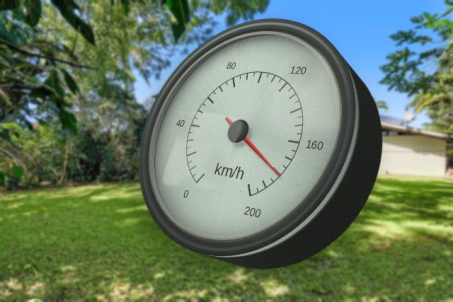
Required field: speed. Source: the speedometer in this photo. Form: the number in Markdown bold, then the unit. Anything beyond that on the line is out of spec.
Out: **180** km/h
